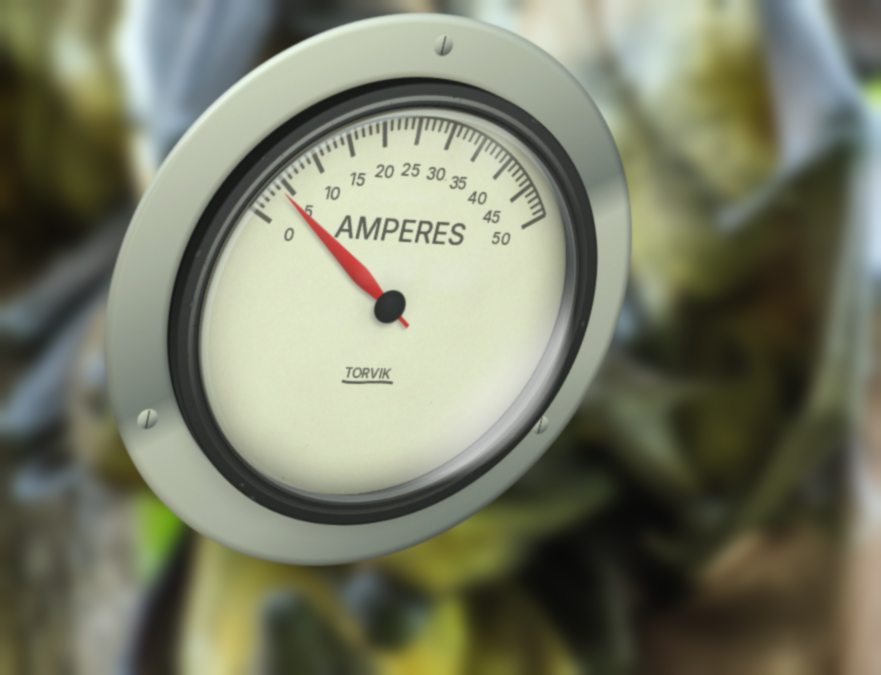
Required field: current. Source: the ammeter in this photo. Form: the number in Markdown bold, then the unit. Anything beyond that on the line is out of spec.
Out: **4** A
